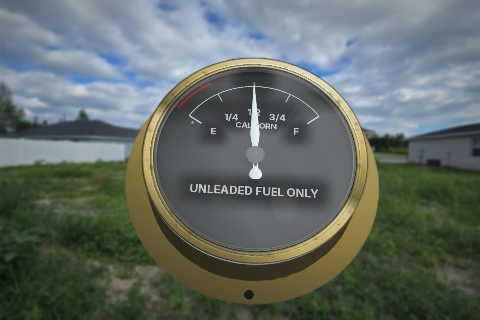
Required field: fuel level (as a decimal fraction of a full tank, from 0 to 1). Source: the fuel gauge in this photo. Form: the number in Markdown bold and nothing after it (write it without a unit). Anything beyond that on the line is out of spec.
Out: **0.5**
